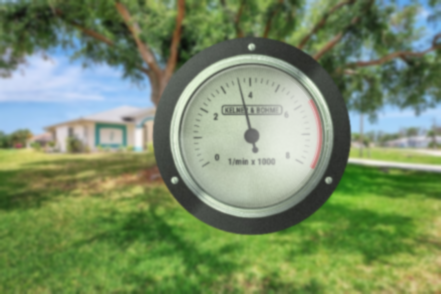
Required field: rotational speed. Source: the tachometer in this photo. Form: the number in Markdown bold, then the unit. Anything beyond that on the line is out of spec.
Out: **3600** rpm
